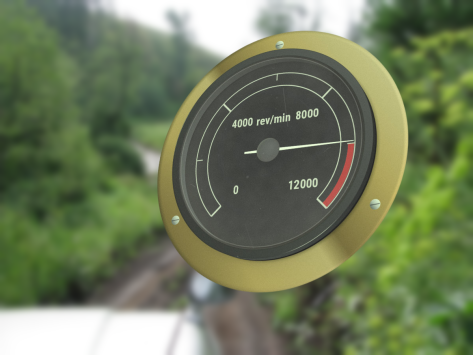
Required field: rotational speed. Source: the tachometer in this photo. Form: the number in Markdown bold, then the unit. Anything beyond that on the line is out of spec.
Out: **10000** rpm
